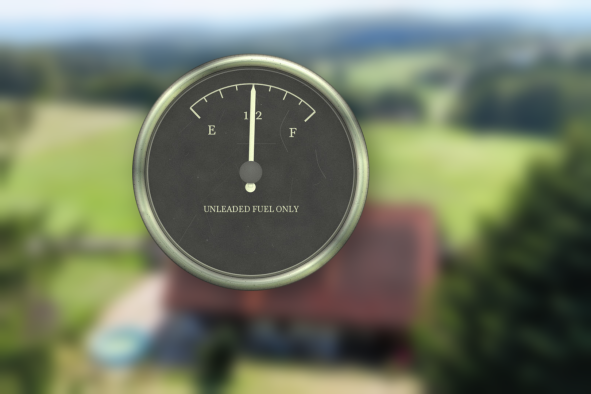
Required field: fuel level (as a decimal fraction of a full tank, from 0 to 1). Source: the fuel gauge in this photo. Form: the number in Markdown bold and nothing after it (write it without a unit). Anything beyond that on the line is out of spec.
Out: **0.5**
